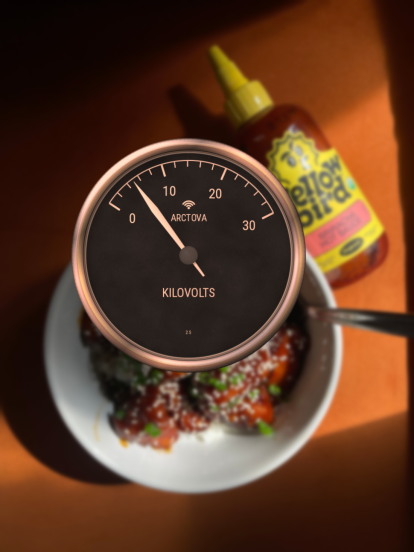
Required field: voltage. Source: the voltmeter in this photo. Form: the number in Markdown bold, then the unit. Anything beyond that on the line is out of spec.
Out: **5** kV
